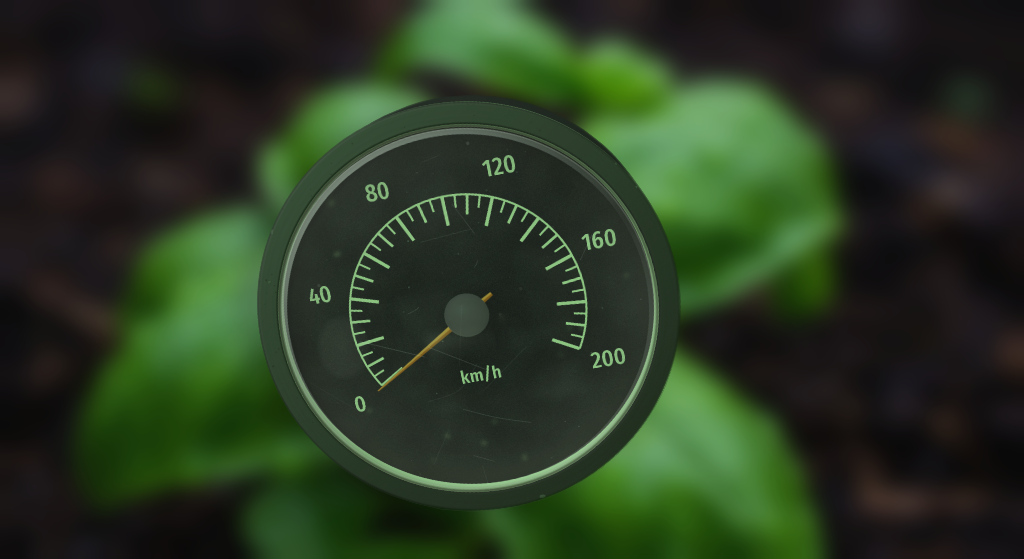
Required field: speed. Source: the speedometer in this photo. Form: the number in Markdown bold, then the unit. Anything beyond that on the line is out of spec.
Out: **0** km/h
